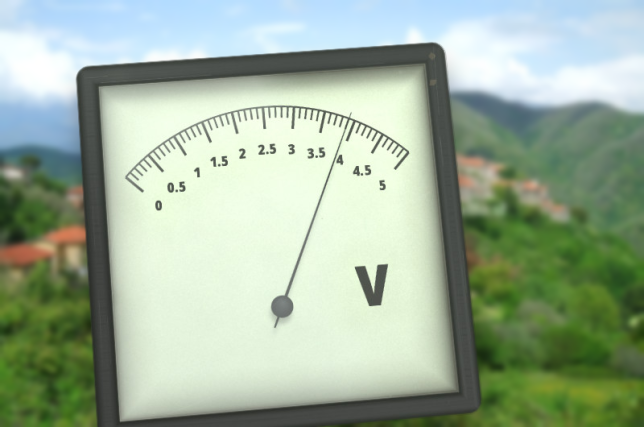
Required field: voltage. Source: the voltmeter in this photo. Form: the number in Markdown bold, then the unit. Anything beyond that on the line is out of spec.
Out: **3.9** V
